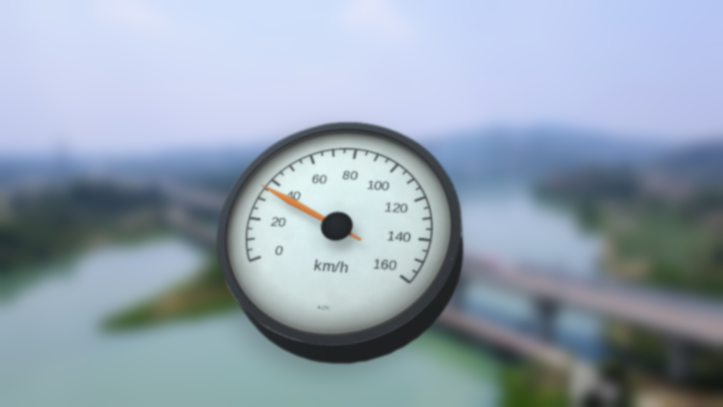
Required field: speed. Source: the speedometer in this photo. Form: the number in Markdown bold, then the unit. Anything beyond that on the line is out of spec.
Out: **35** km/h
